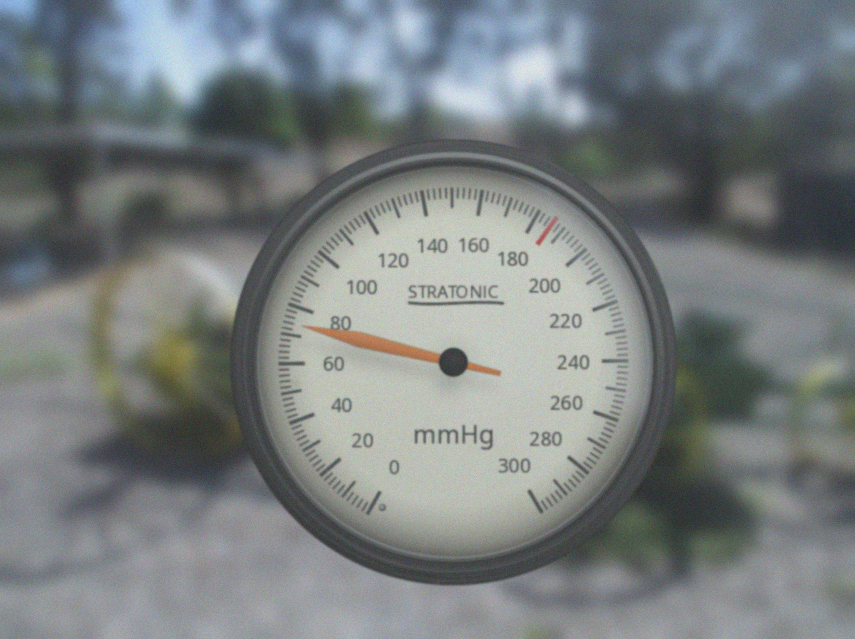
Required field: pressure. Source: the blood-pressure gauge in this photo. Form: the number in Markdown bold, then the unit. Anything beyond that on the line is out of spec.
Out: **74** mmHg
